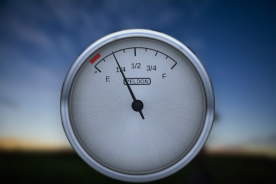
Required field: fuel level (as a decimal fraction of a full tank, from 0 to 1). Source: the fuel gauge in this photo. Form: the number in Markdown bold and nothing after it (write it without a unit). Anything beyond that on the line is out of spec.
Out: **0.25**
